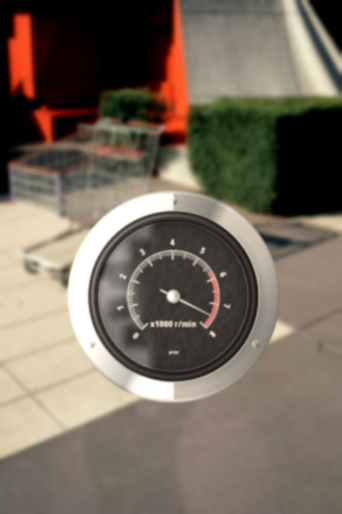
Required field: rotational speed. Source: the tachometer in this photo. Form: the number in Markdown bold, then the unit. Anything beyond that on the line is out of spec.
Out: **7500** rpm
